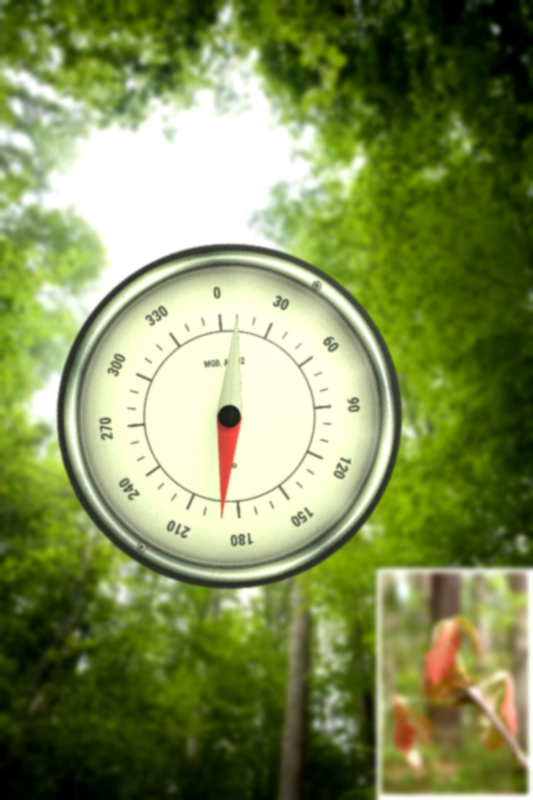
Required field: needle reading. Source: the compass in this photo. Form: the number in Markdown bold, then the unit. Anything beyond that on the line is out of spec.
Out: **190** °
